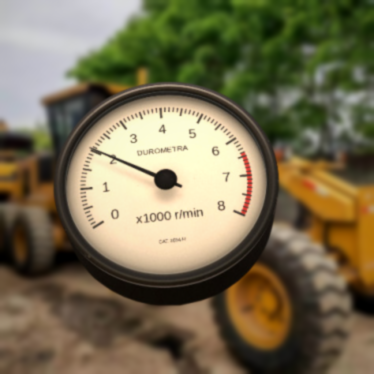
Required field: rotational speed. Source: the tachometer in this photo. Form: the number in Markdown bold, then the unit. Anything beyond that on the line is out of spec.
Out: **2000** rpm
